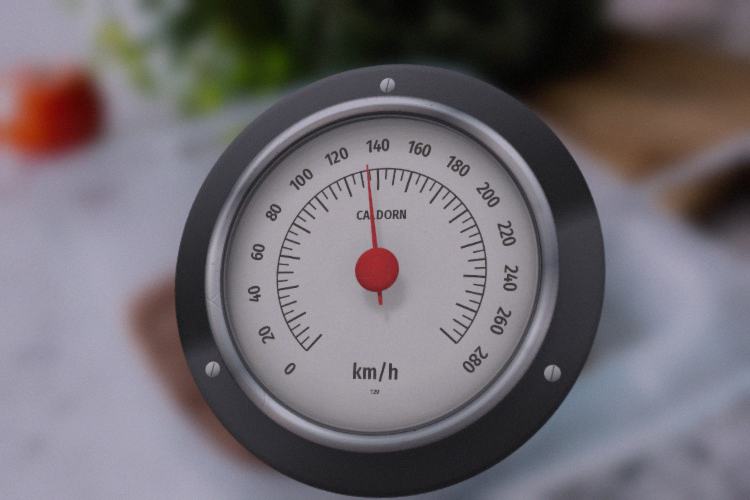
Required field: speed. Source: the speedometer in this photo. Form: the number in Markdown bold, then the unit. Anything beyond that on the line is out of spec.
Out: **135** km/h
